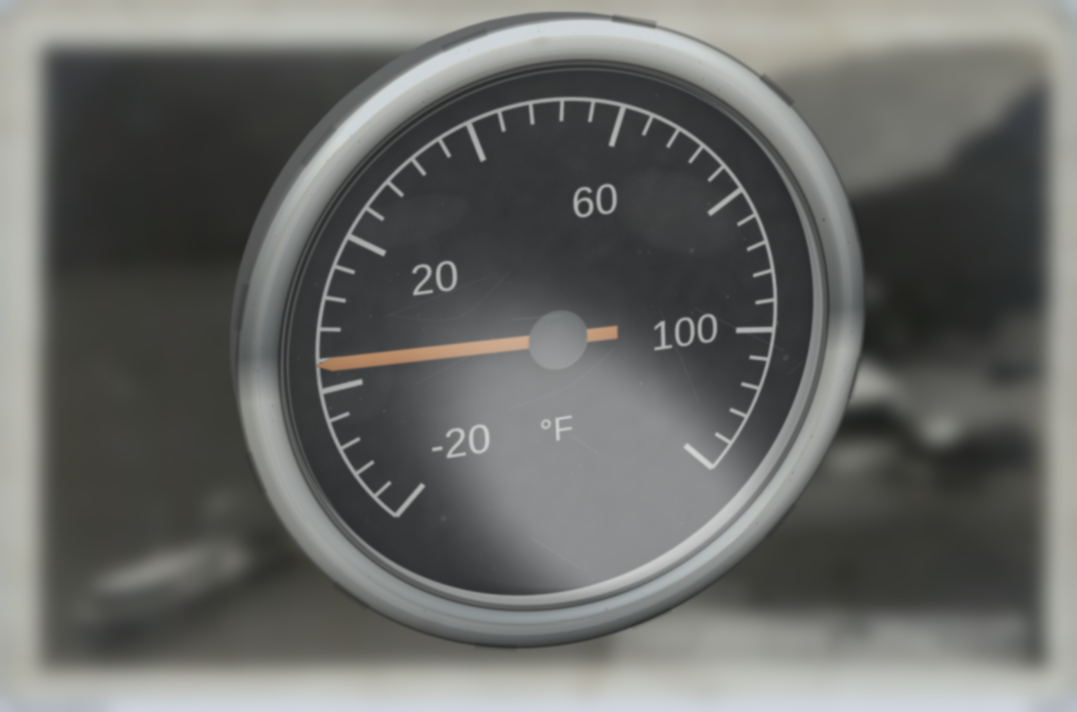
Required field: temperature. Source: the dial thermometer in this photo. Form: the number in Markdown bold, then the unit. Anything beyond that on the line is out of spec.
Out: **4** °F
